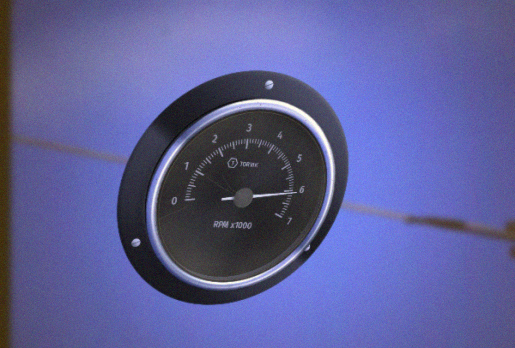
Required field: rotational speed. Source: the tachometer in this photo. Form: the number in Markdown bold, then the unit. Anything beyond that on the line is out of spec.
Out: **6000** rpm
